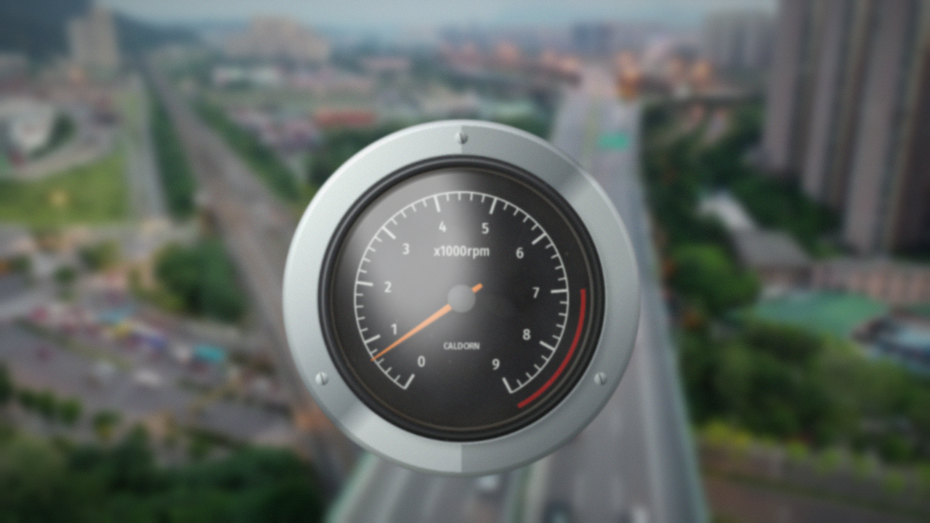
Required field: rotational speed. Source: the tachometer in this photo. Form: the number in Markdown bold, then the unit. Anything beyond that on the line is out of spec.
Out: **700** rpm
